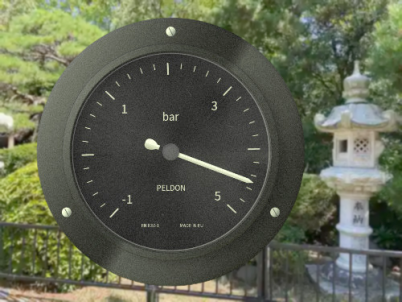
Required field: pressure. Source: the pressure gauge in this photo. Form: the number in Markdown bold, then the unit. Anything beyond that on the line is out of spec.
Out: **4.5** bar
